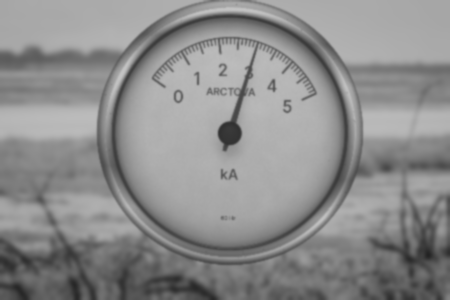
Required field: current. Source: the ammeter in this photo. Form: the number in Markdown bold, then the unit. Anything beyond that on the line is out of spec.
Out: **3** kA
